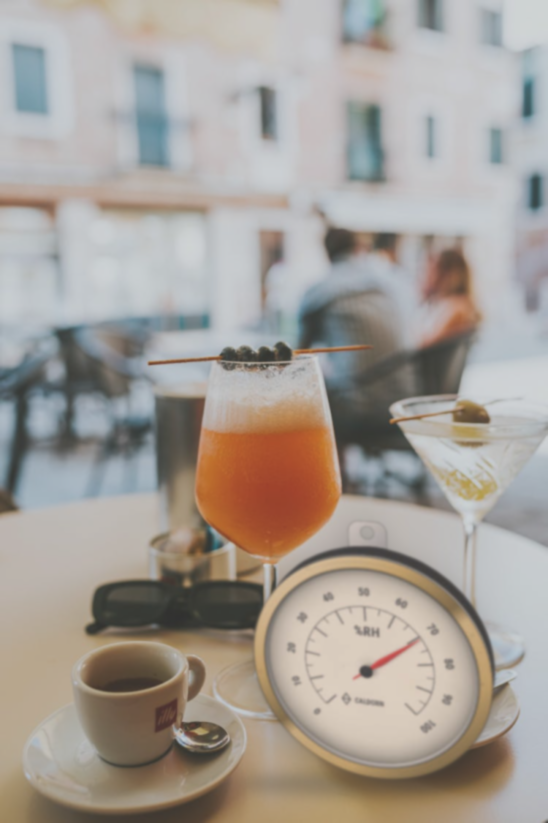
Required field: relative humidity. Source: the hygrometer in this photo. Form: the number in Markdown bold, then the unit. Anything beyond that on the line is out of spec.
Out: **70** %
